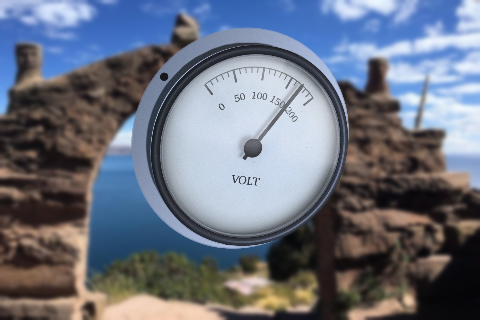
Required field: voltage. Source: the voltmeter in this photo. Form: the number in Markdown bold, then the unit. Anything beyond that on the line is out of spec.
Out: **170** V
